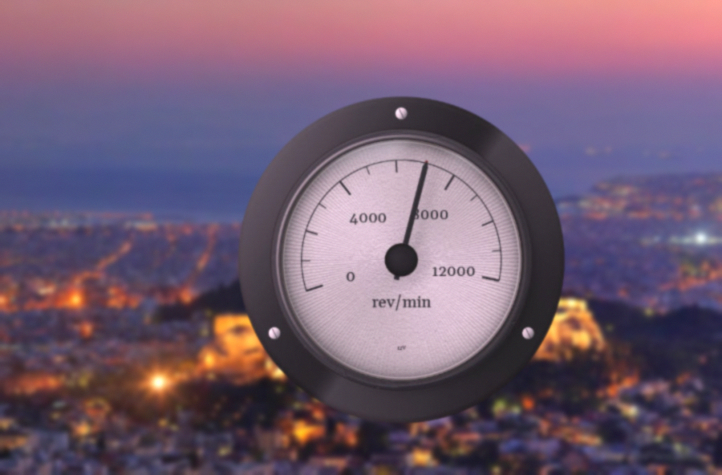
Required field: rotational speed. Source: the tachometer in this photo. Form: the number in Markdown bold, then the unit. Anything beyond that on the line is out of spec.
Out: **7000** rpm
